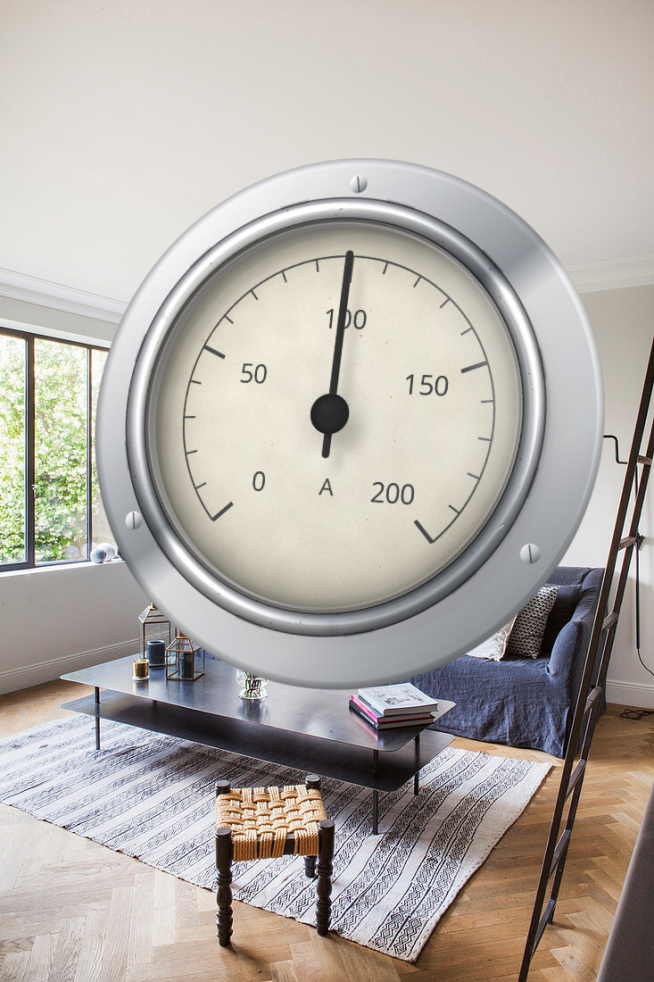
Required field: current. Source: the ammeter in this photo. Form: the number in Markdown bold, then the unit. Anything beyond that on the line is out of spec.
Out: **100** A
